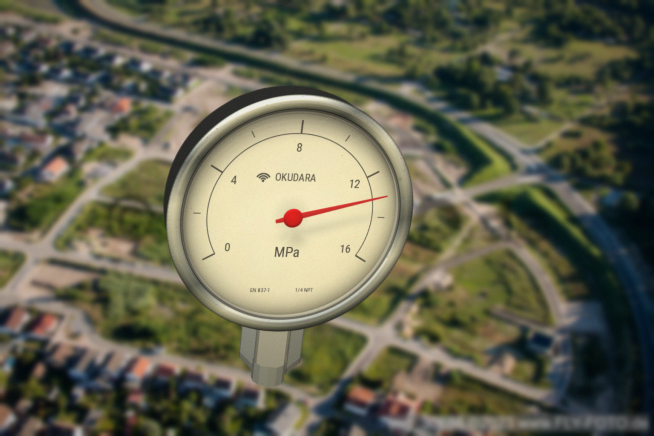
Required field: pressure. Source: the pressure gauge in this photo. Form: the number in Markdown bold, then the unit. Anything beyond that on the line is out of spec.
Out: **13** MPa
